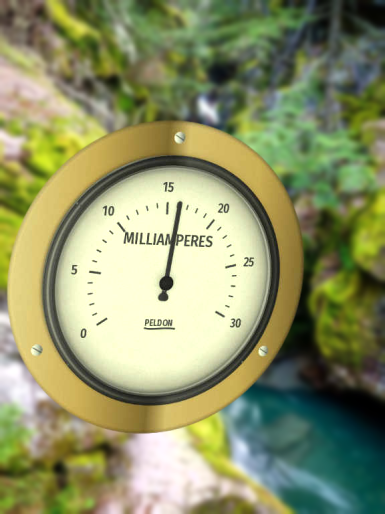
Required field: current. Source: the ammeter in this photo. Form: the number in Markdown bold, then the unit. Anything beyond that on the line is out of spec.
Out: **16** mA
